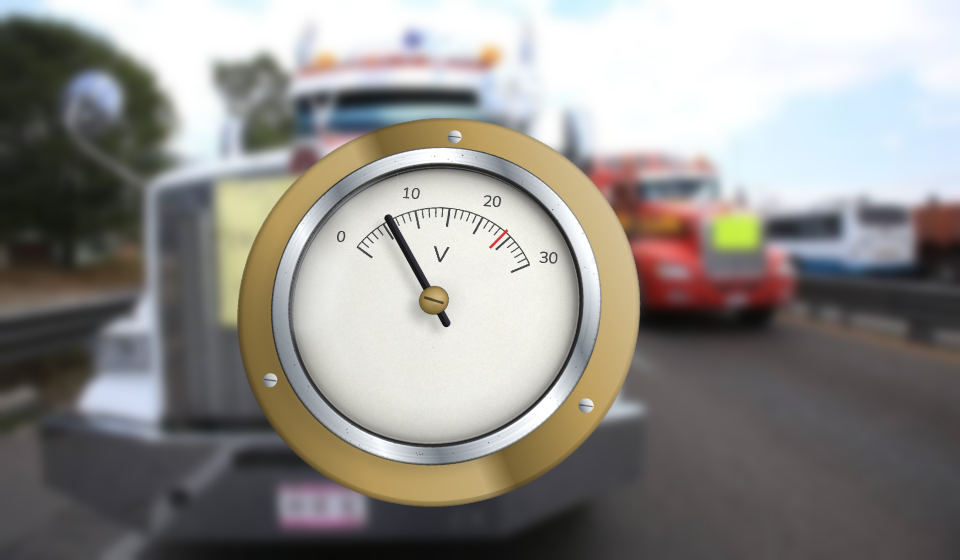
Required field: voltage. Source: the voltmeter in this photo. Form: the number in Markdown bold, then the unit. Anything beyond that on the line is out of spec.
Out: **6** V
